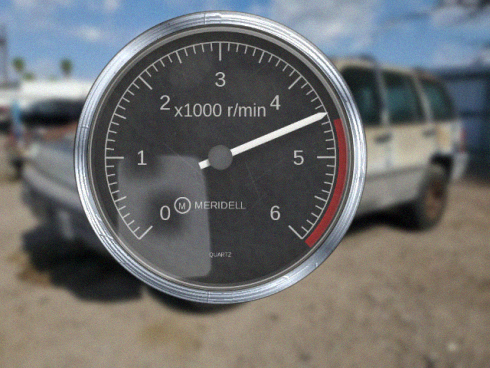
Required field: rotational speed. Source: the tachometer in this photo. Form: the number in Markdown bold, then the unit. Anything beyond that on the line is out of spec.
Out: **4500** rpm
